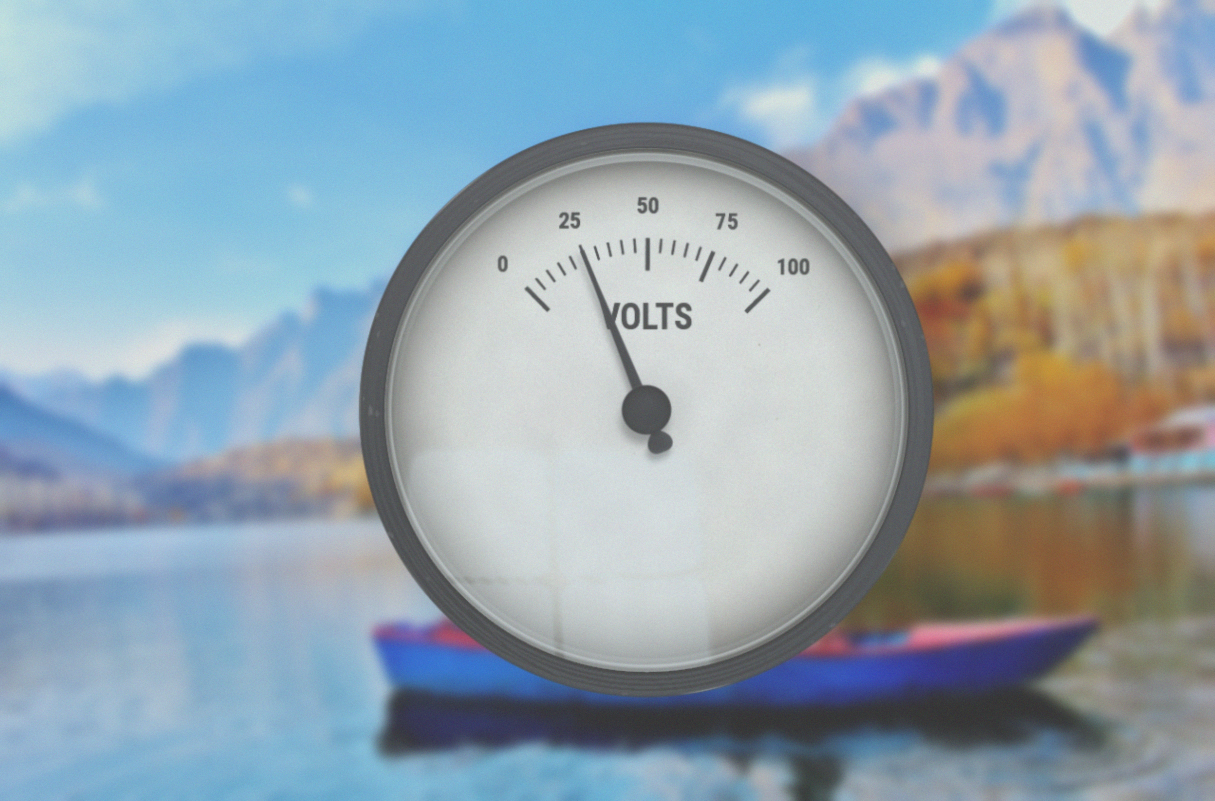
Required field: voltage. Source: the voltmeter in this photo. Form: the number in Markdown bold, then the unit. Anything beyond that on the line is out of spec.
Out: **25** V
